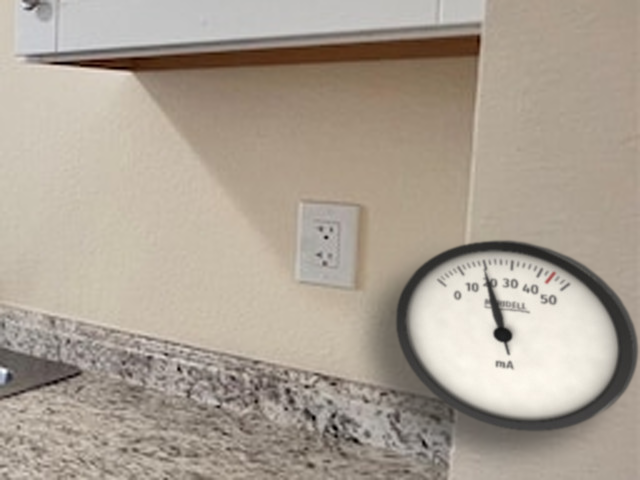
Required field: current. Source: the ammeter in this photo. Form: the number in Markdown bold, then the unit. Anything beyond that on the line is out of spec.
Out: **20** mA
